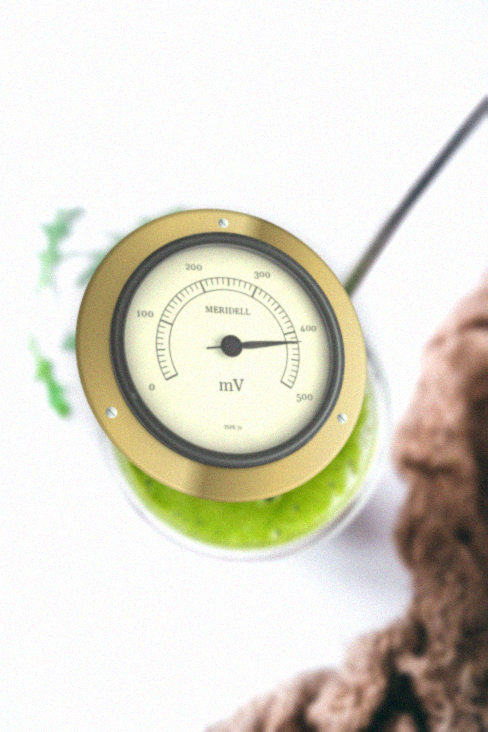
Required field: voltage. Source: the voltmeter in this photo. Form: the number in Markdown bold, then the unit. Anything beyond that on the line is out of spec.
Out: **420** mV
